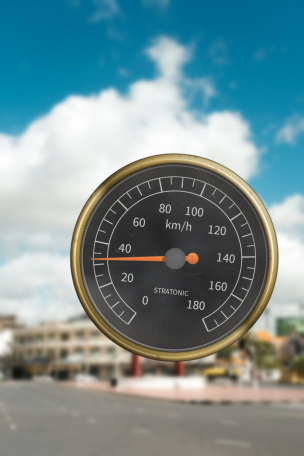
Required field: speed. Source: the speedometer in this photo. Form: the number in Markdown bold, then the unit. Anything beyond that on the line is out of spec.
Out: **32.5** km/h
